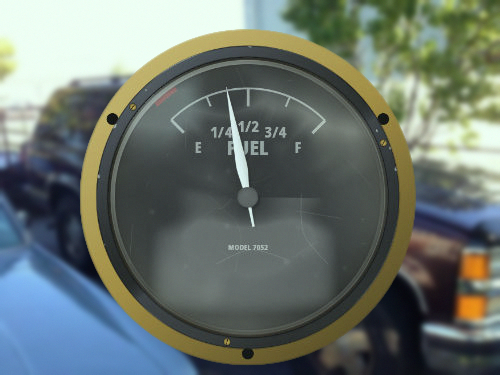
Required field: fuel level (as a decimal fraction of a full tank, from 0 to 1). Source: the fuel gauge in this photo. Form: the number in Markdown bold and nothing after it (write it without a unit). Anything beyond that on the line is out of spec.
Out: **0.375**
